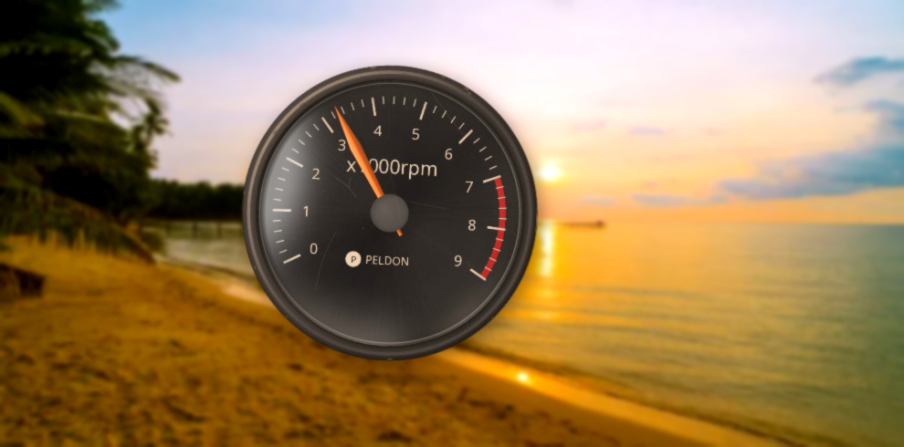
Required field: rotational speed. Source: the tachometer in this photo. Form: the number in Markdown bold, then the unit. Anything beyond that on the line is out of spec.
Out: **3300** rpm
